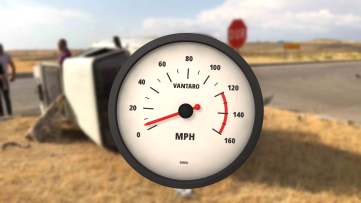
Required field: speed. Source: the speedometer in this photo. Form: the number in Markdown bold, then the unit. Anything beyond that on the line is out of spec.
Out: **5** mph
